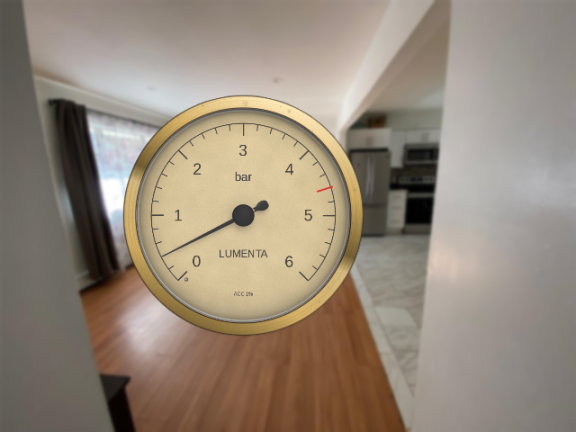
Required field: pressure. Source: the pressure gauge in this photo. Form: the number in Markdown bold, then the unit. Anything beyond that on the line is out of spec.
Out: **0.4** bar
